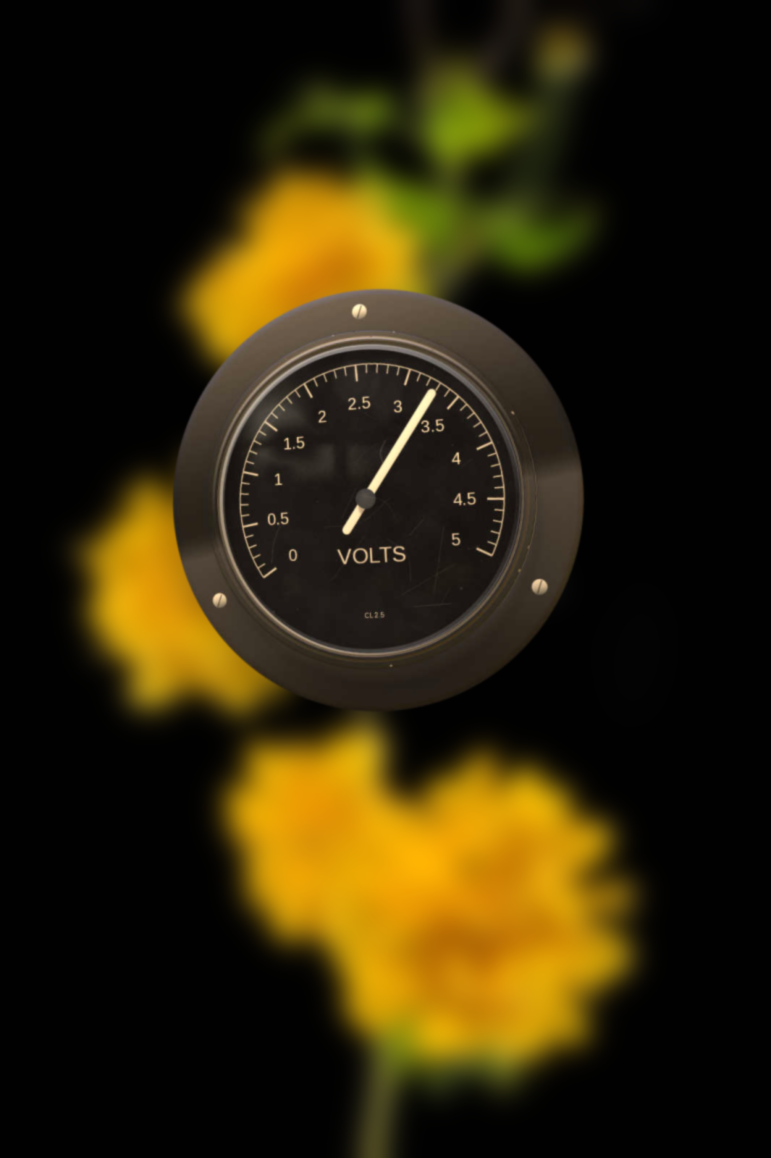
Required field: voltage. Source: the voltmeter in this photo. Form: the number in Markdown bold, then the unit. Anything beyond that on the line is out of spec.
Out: **3.3** V
